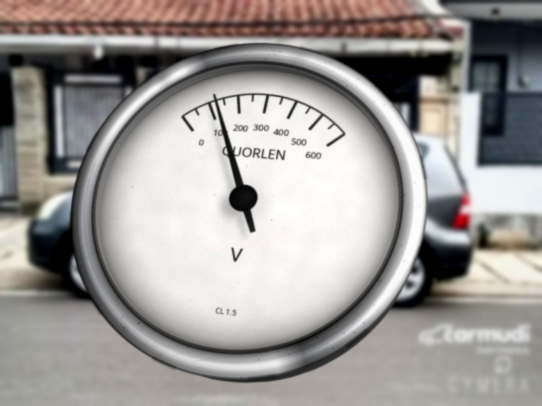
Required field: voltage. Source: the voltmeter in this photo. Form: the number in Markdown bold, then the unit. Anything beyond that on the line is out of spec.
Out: **125** V
